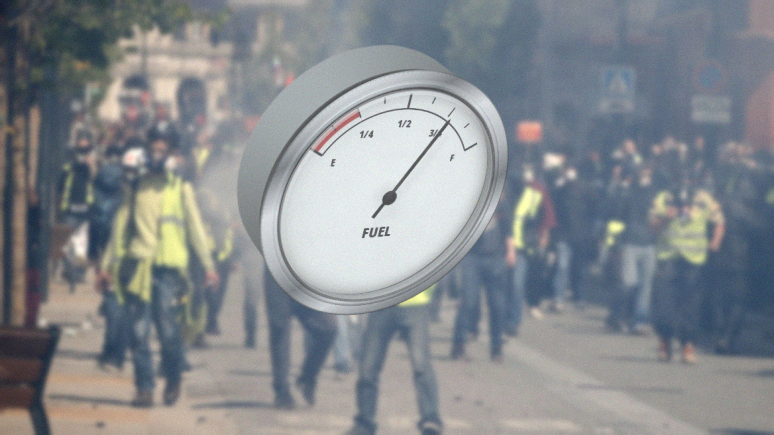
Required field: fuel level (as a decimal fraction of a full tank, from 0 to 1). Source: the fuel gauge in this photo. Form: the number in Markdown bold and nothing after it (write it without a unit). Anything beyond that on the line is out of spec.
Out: **0.75**
